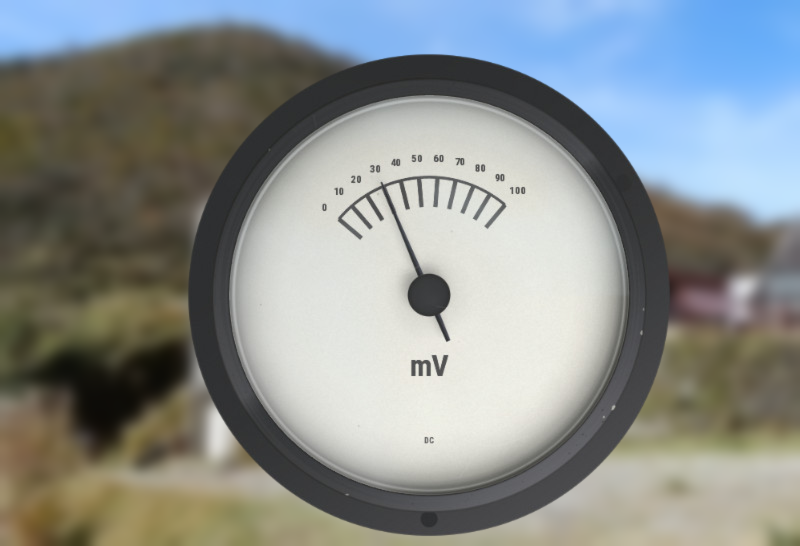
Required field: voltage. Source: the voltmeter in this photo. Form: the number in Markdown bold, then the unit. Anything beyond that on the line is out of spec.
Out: **30** mV
